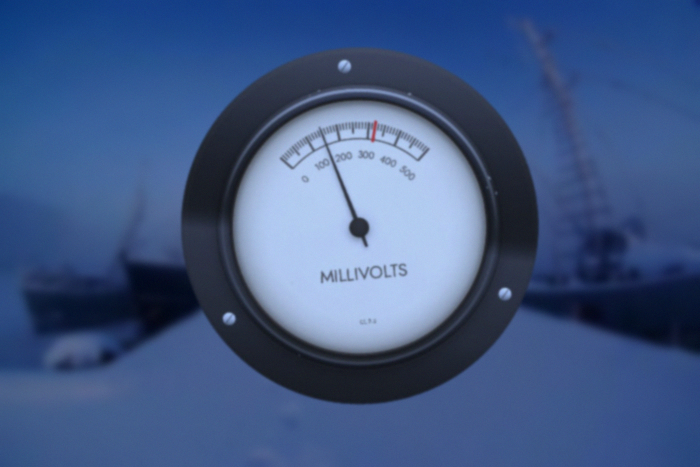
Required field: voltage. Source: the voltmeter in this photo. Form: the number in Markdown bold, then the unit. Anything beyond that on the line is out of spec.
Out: **150** mV
